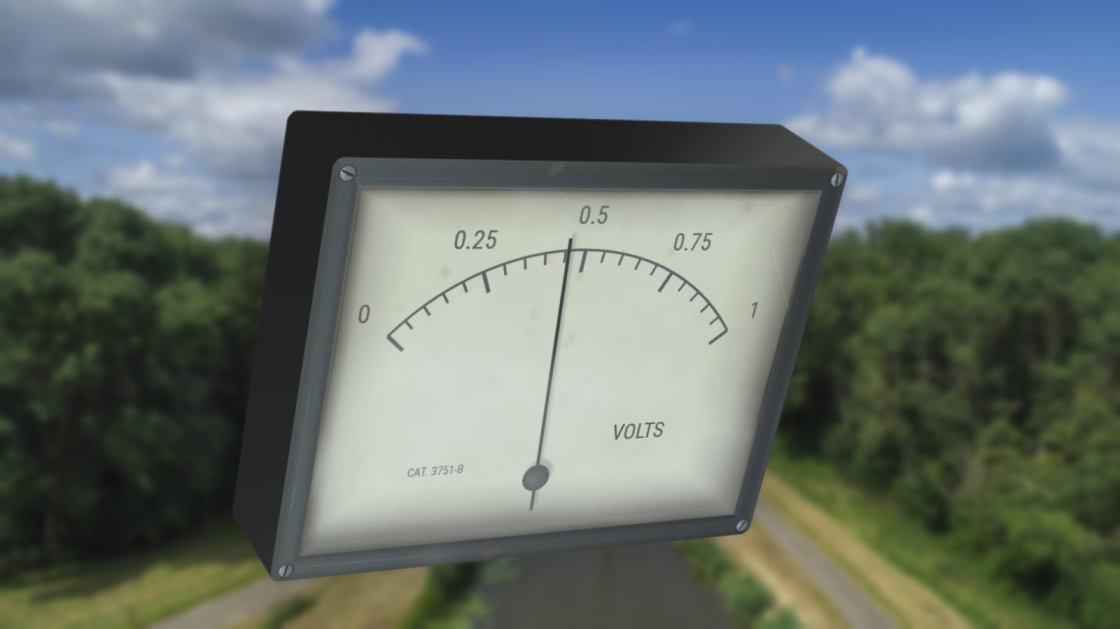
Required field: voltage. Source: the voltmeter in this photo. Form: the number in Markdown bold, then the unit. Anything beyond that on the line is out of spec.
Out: **0.45** V
